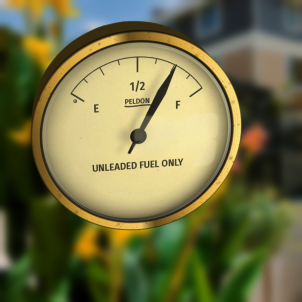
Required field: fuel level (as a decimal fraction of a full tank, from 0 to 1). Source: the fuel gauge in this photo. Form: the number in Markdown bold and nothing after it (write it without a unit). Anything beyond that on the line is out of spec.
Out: **0.75**
